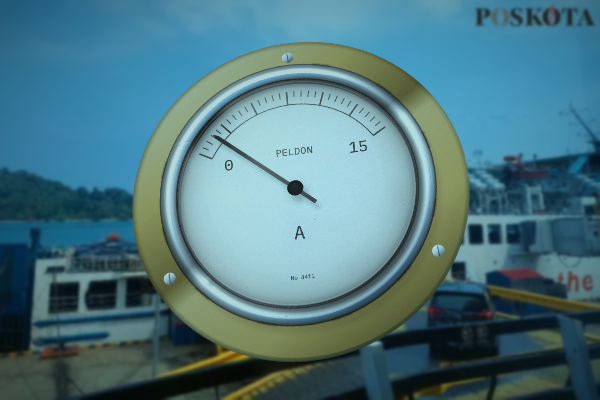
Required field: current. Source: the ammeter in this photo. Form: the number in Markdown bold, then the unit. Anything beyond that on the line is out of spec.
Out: **1.5** A
